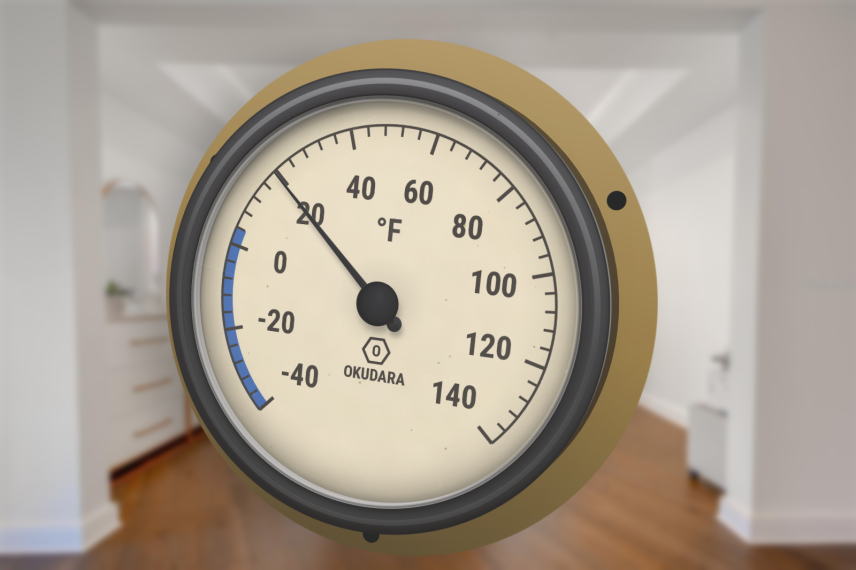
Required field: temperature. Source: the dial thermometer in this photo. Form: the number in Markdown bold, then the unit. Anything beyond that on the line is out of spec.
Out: **20** °F
